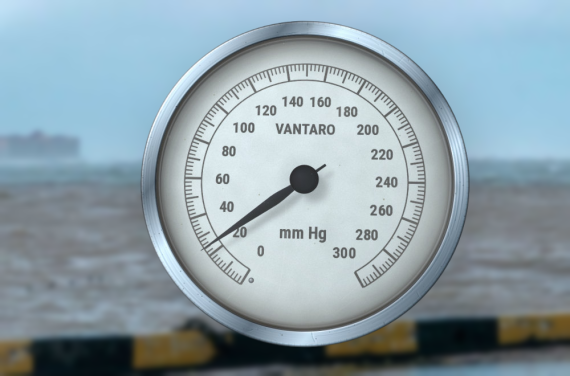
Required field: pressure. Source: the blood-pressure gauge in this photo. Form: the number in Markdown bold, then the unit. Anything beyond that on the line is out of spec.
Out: **24** mmHg
